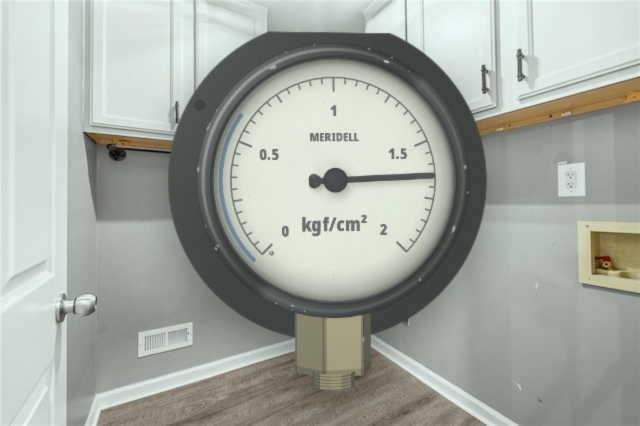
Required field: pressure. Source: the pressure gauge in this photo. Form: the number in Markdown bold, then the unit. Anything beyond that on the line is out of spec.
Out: **1.65** kg/cm²
